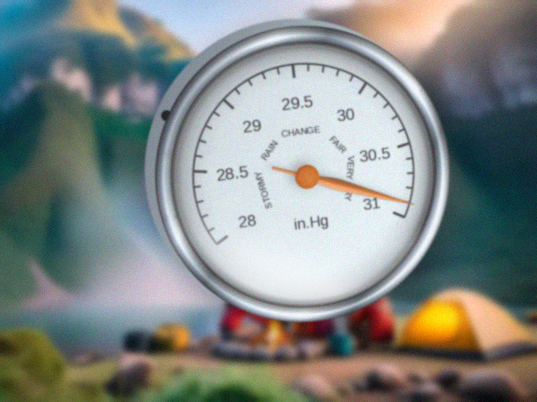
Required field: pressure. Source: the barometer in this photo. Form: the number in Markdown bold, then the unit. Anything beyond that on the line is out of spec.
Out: **30.9** inHg
